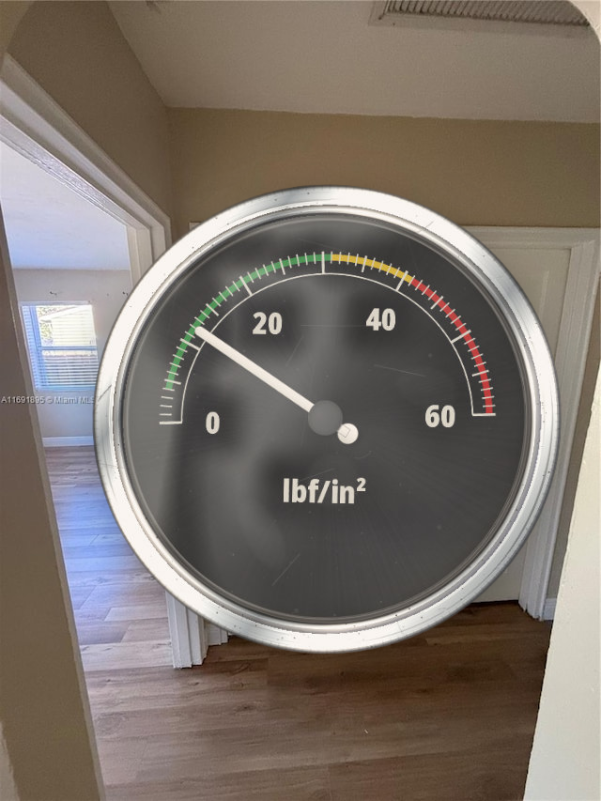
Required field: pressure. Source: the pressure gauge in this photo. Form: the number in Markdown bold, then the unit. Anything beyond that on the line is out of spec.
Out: **12** psi
